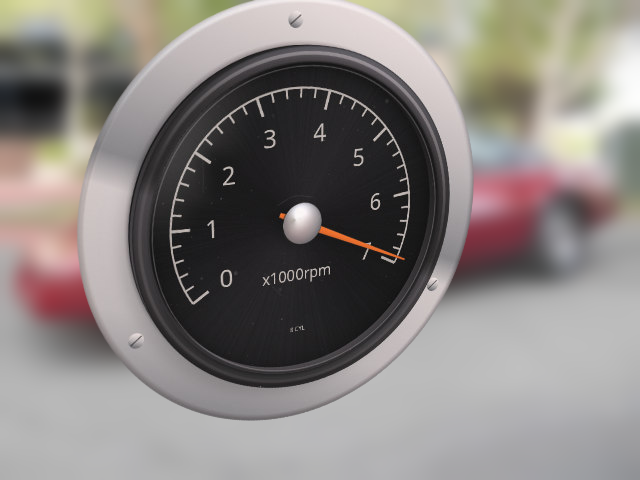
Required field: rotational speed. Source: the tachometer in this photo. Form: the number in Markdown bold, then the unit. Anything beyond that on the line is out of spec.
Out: **6900** rpm
